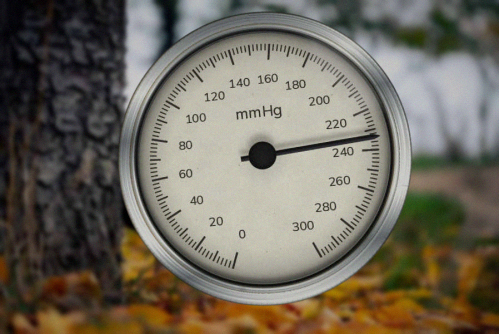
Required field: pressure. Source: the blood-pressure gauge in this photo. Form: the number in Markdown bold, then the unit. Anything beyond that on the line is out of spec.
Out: **234** mmHg
